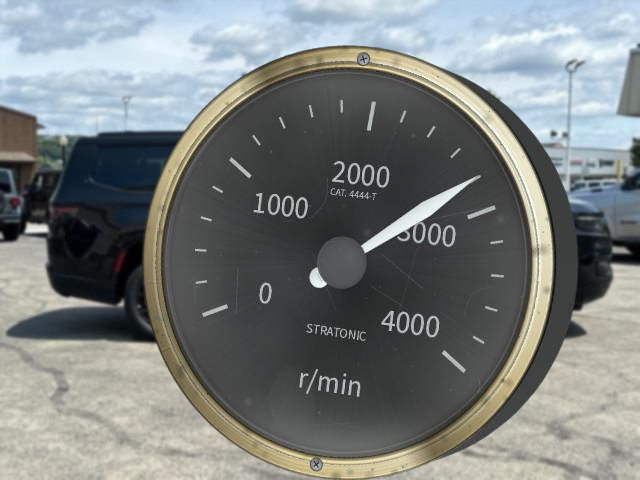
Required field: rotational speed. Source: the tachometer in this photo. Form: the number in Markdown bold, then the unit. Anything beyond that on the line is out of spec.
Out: **2800** rpm
